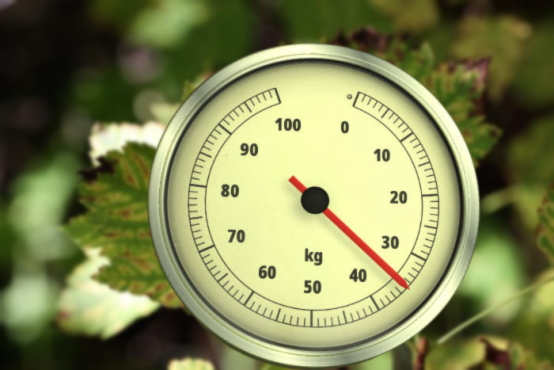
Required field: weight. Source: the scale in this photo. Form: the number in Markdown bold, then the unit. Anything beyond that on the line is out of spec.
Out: **35** kg
